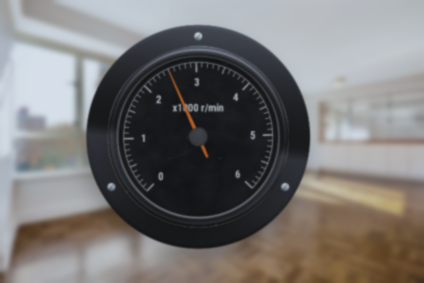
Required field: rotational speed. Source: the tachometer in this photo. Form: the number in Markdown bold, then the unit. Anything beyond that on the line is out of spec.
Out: **2500** rpm
